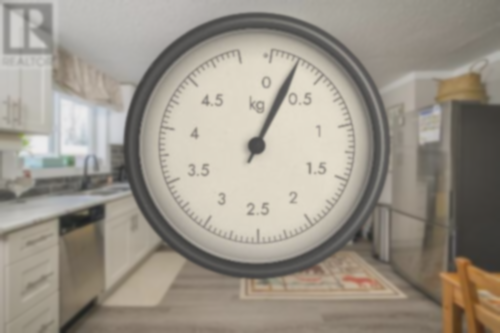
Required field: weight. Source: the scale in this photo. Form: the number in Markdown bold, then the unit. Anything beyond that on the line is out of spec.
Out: **0.25** kg
